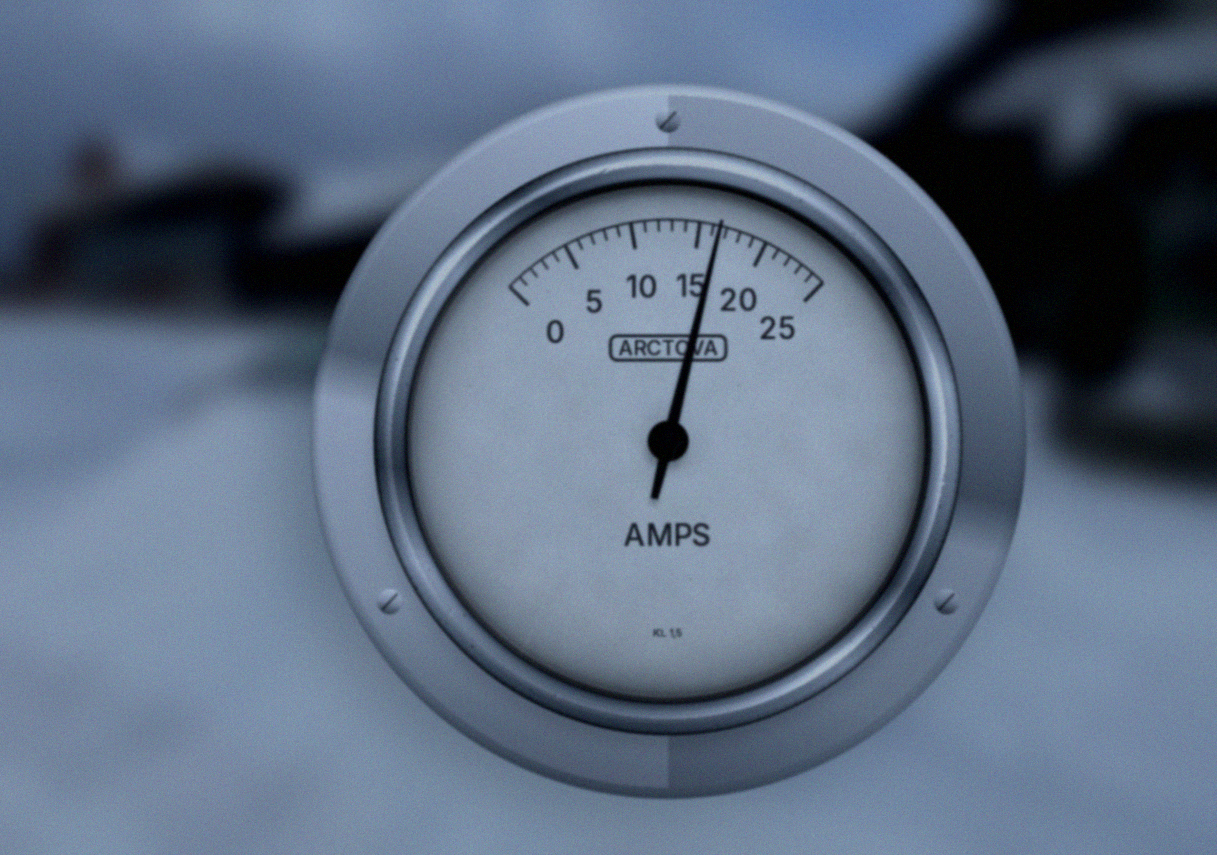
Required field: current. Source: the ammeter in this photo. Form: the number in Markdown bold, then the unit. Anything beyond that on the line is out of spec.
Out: **16.5** A
